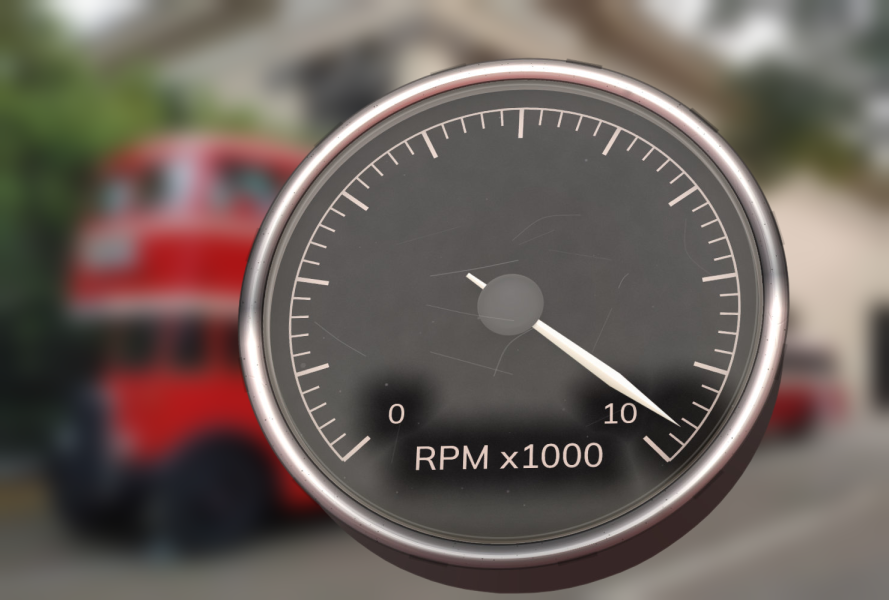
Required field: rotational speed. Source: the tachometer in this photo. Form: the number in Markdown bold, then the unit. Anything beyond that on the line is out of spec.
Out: **9700** rpm
